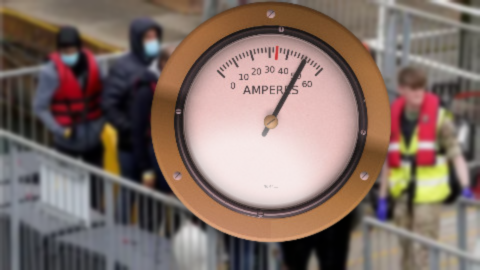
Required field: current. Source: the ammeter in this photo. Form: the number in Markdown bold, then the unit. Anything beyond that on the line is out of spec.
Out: **50** A
